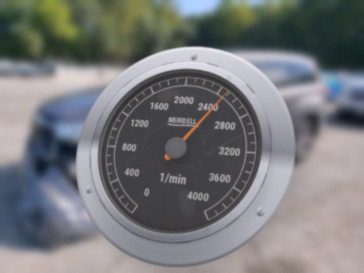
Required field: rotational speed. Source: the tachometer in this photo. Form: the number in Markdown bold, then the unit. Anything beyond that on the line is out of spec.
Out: **2500** rpm
